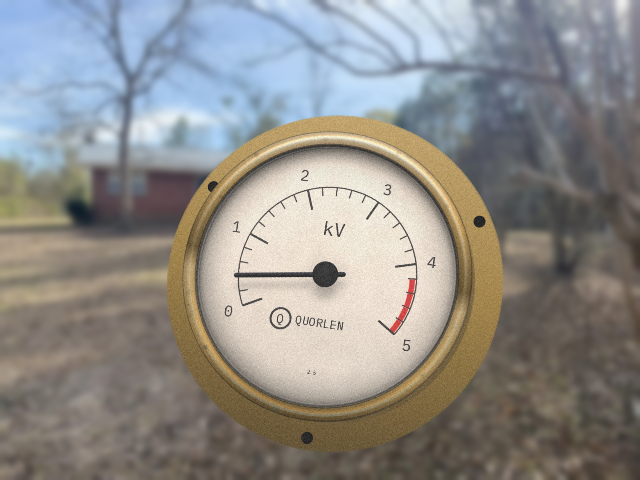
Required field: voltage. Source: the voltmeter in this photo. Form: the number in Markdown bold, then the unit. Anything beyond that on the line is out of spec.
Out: **0.4** kV
